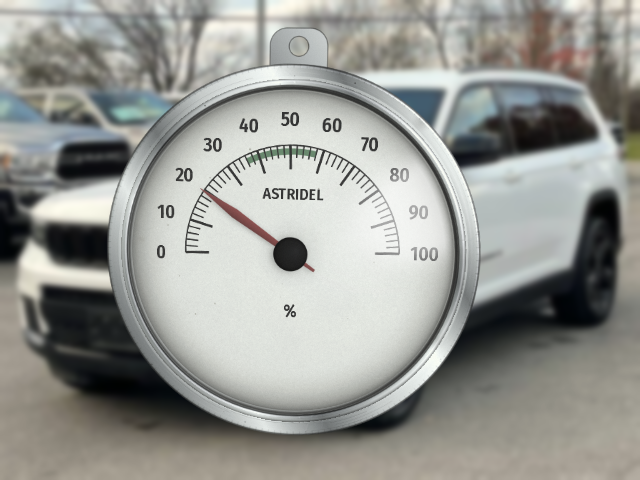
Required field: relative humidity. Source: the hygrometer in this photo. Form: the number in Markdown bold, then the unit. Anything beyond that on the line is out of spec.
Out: **20** %
